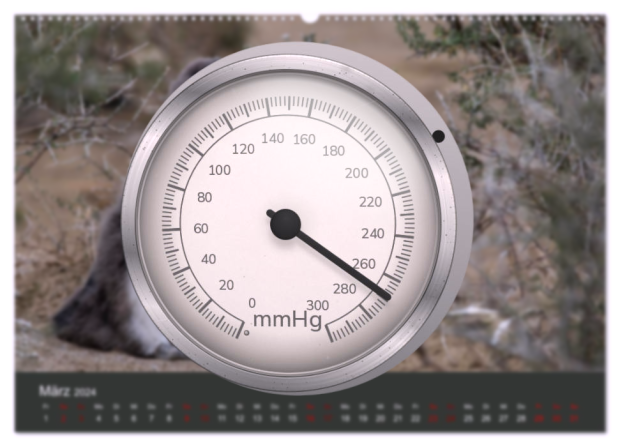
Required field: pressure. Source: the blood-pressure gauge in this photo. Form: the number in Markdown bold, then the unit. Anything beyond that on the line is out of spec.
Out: **268** mmHg
